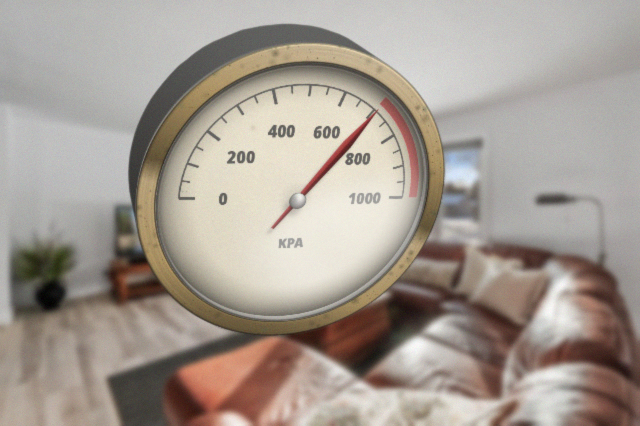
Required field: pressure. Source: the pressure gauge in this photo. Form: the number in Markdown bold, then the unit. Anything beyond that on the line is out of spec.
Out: **700** kPa
